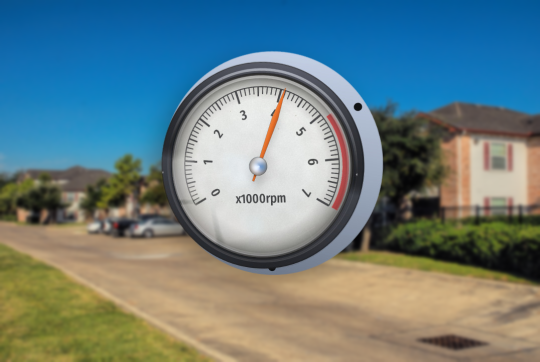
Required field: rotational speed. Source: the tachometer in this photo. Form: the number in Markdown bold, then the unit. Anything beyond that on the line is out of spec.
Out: **4100** rpm
